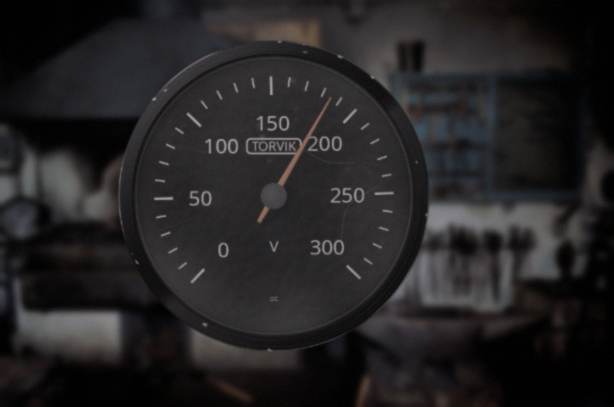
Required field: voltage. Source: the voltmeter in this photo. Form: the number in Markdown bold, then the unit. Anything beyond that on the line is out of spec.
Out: **185** V
